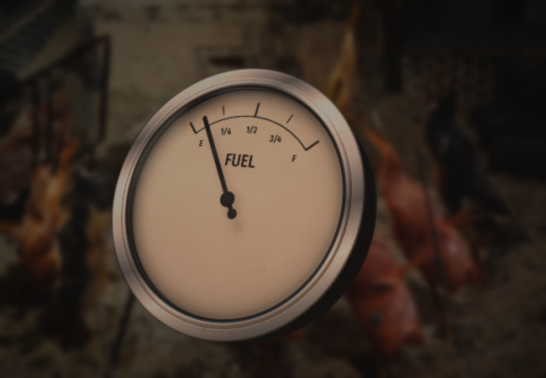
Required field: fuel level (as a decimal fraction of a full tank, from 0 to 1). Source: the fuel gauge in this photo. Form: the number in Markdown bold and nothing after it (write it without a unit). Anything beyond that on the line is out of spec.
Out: **0.125**
